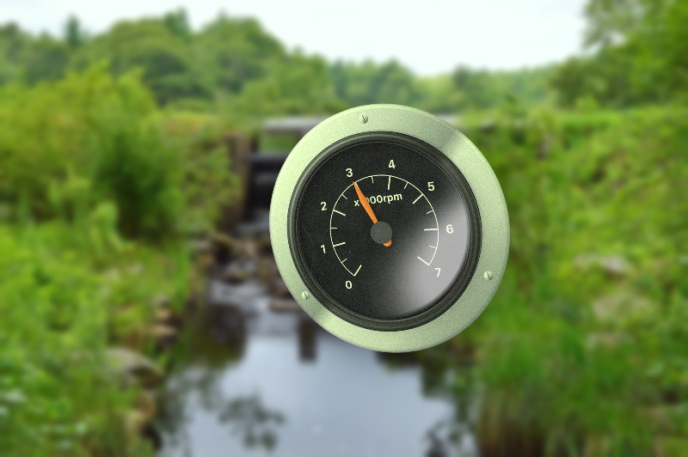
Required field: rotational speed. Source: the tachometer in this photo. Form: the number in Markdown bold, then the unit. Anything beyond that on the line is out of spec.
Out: **3000** rpm
